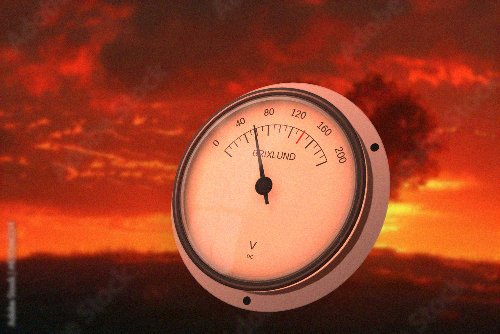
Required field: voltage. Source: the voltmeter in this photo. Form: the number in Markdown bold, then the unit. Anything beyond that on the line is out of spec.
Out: **60** V
